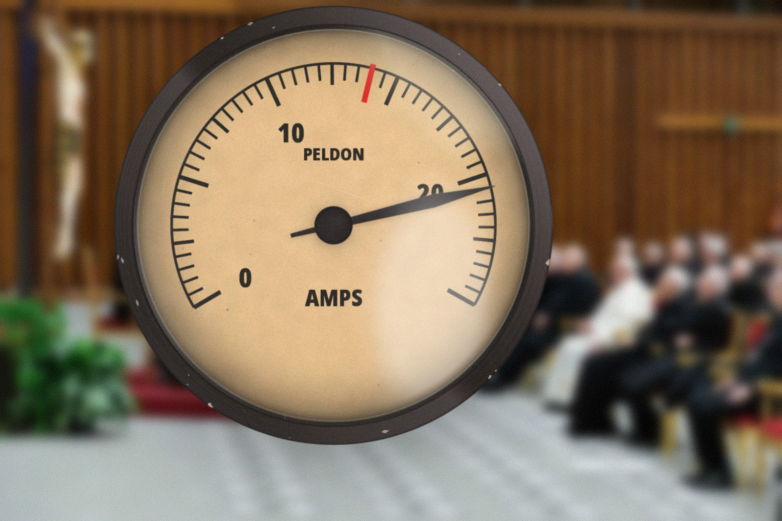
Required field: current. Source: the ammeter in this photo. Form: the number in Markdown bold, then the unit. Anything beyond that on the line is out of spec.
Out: **20.5** A
